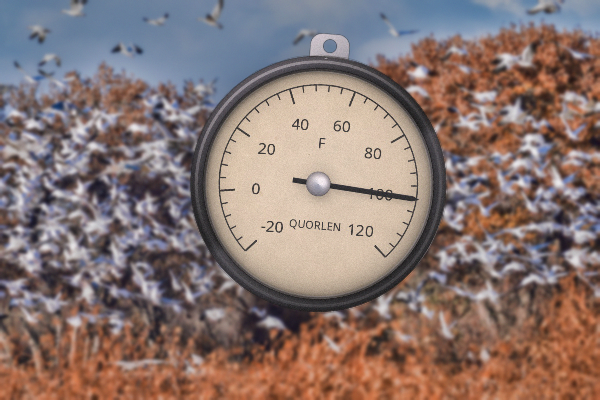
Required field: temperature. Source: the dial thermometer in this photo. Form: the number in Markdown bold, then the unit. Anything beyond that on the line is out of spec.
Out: **100** °F
